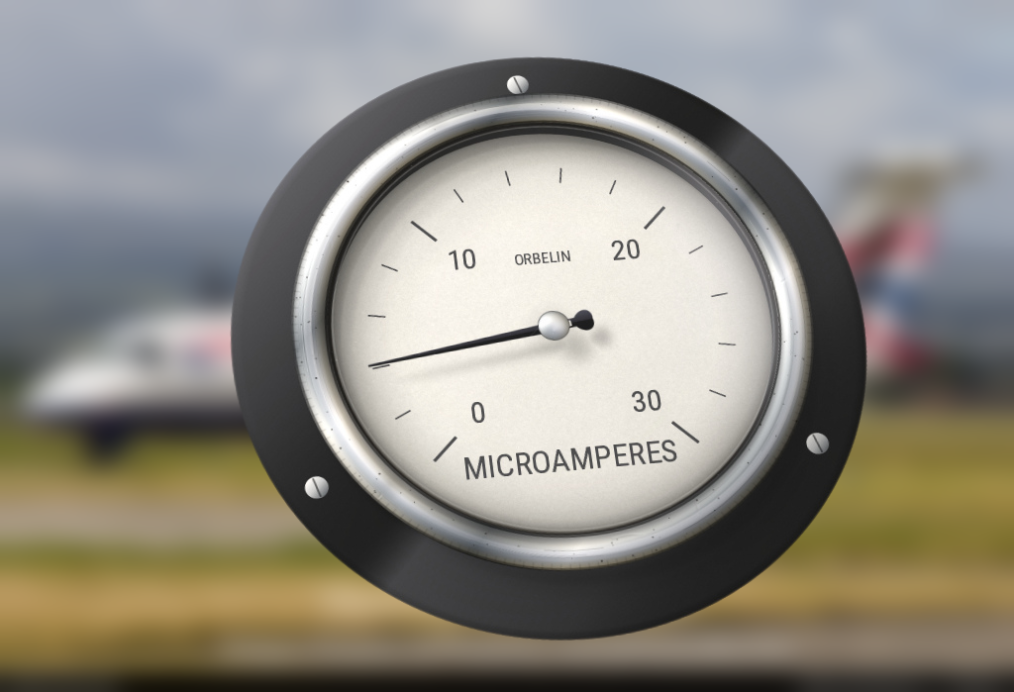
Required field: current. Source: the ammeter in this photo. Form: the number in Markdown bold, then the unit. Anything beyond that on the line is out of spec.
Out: **4** µA
